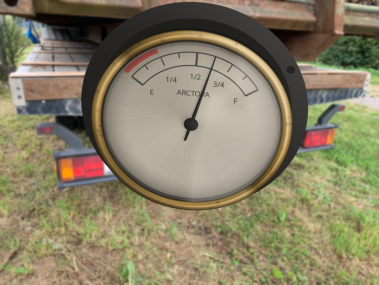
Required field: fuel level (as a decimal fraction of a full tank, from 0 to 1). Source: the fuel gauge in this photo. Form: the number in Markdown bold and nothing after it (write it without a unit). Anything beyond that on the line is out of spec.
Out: **0.625**
